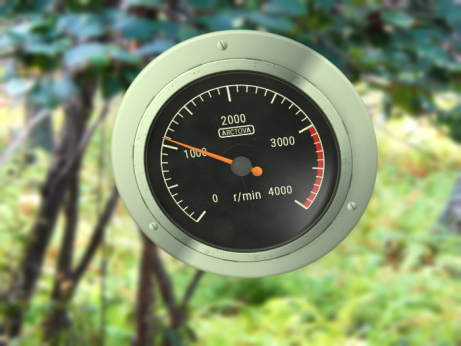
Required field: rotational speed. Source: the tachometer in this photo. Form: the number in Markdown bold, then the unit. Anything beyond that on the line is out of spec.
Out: **1100** rpm
